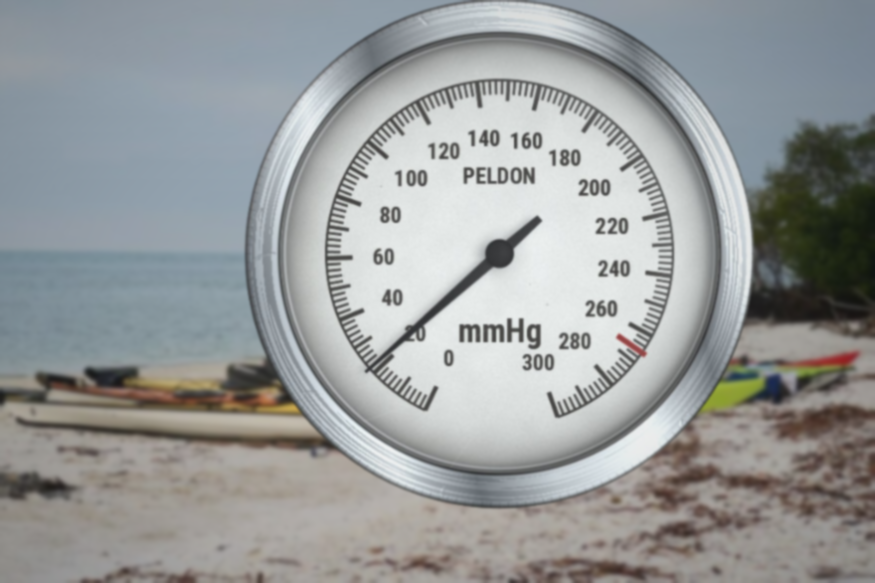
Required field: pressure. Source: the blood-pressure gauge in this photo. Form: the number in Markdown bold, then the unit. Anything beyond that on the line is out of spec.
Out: **22** mmHg
